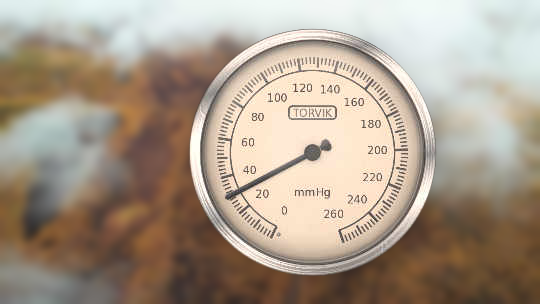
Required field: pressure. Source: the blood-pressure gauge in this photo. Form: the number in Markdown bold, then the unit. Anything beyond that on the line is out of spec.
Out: **30** mmHg
